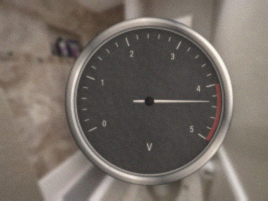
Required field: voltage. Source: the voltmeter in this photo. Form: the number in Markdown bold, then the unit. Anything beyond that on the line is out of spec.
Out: **4.3** V
